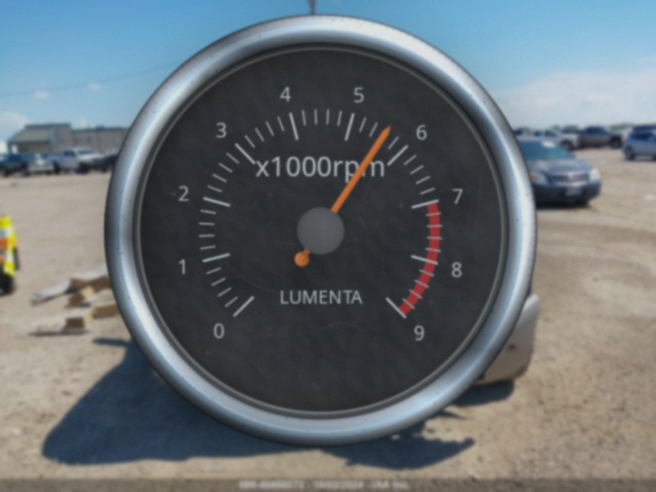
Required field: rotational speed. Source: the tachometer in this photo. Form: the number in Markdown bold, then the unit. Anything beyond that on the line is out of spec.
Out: **5600** rpm
